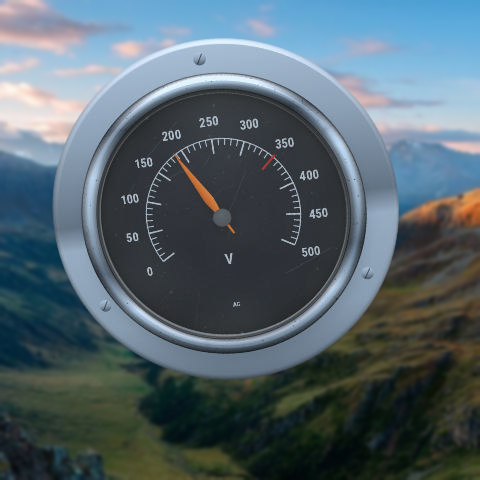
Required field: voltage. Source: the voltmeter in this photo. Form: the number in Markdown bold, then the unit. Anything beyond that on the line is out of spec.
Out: **190** V
